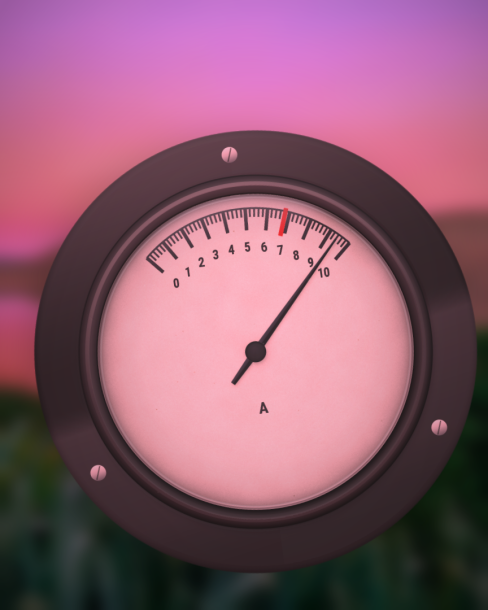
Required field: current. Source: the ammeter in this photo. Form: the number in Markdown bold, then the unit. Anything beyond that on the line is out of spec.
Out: **9.4** A
